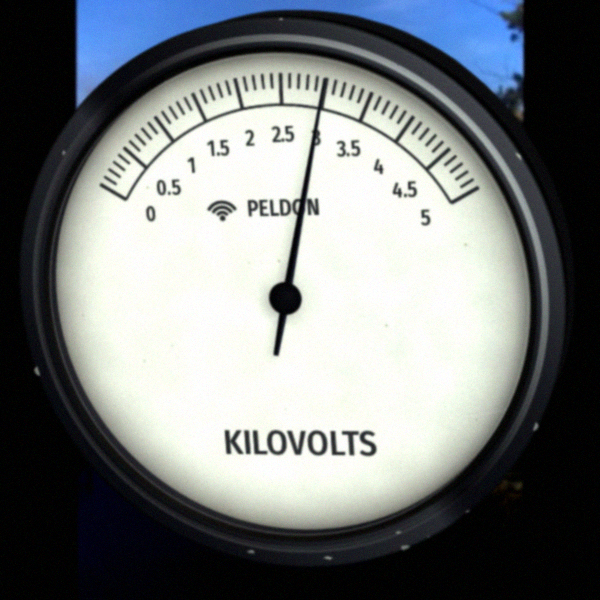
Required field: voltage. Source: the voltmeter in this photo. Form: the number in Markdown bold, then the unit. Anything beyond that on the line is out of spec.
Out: **3** kV
